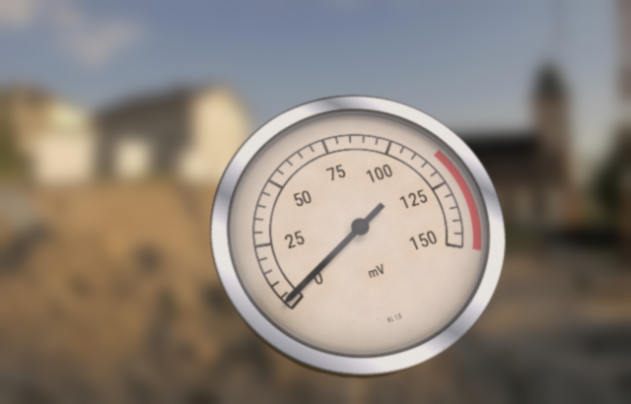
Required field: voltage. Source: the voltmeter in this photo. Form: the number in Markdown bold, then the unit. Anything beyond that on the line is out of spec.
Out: **2.5** mV
